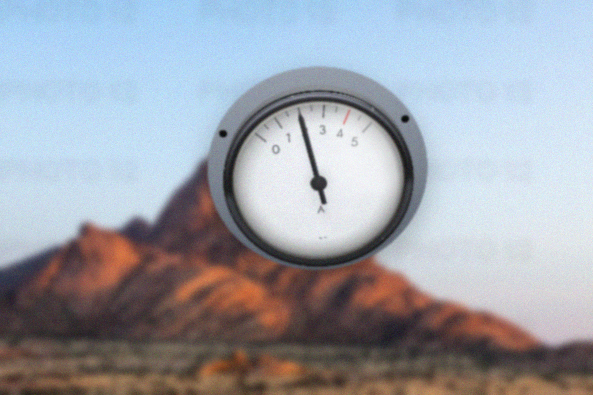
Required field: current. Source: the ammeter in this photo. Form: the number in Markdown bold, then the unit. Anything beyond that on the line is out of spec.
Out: **2** A
